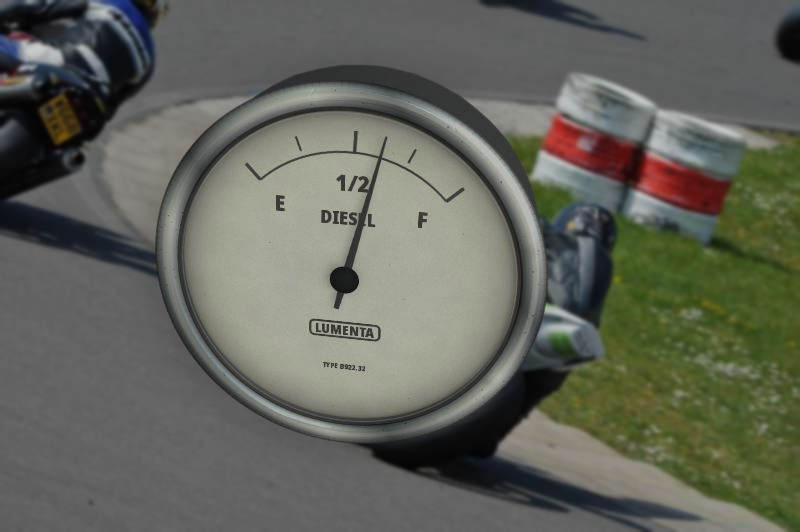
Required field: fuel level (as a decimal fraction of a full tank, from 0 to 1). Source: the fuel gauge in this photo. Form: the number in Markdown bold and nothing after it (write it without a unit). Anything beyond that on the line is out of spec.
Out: **0.625**
